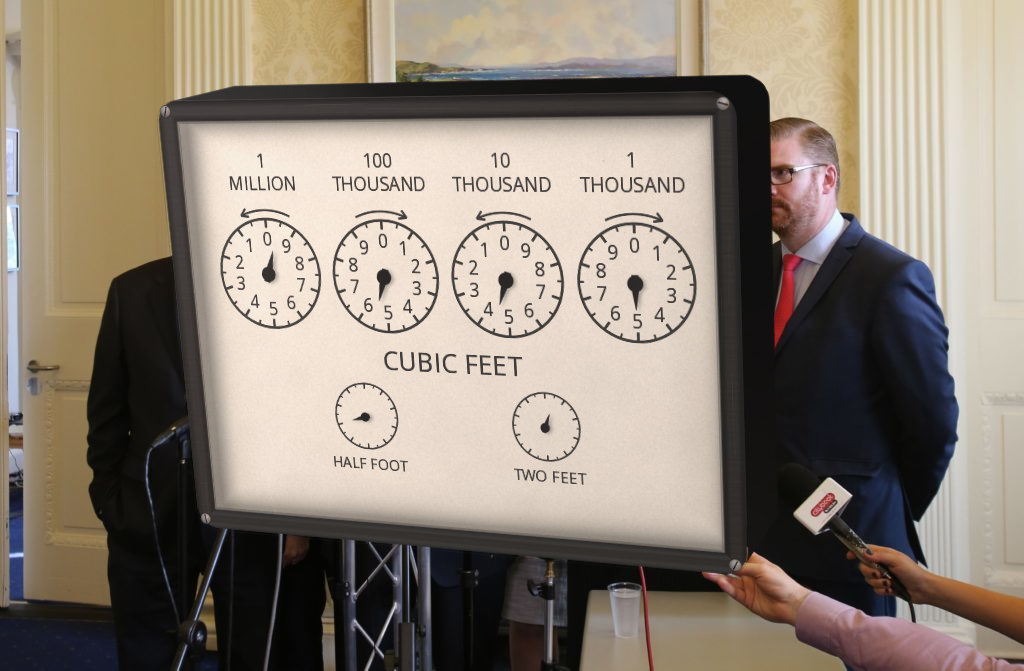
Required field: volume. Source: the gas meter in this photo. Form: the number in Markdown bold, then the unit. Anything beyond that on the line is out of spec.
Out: **954500** ft³
